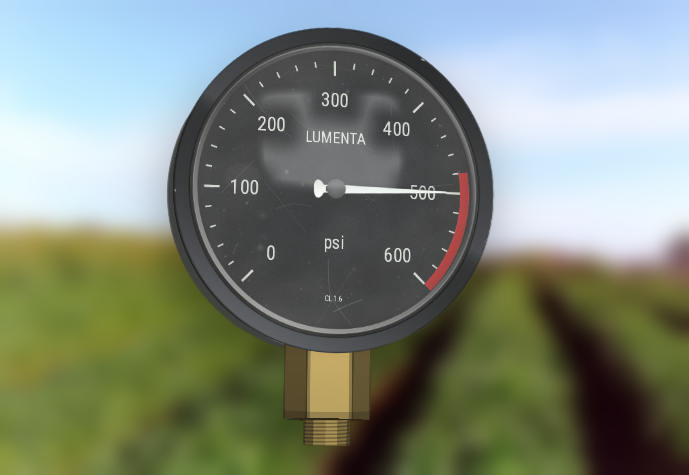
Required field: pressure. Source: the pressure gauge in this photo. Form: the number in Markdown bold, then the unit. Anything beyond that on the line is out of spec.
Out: **500** psi
